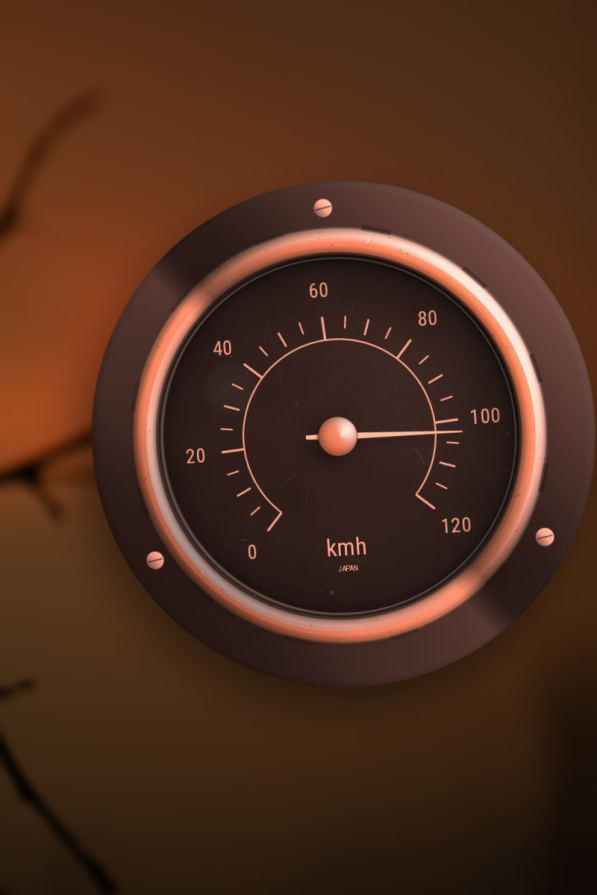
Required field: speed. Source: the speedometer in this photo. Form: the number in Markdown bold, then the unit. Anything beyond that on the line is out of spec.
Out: **102.5** km/h
